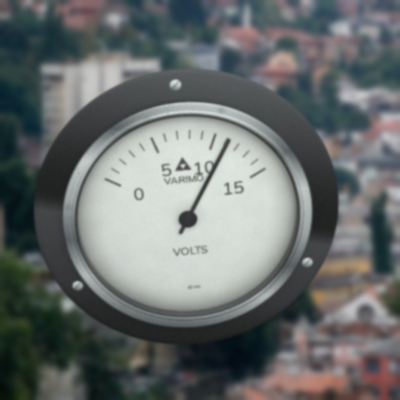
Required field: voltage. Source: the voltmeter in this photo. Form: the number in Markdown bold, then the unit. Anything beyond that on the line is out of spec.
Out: **11** V
